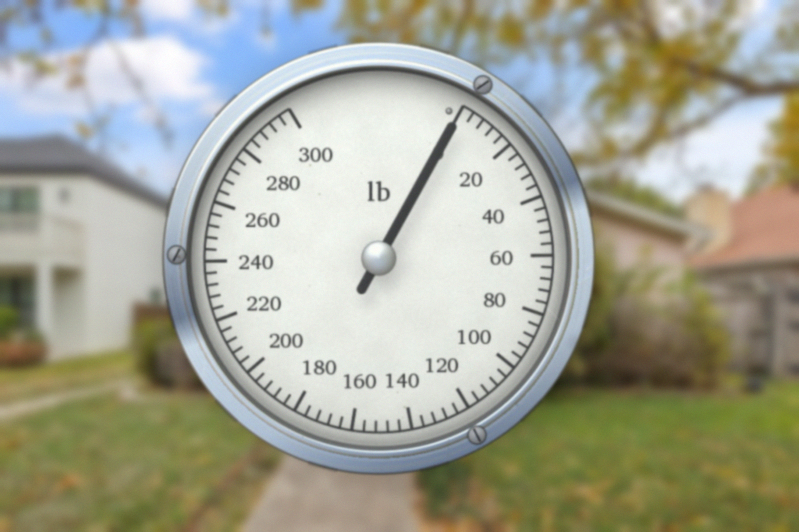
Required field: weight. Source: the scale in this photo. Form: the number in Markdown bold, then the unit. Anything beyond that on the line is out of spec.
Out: **0** lb
